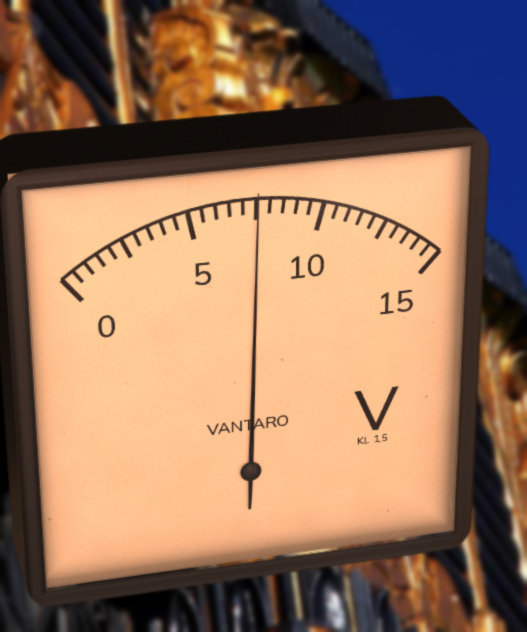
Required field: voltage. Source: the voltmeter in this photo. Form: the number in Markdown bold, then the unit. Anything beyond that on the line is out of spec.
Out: **7.5** V
